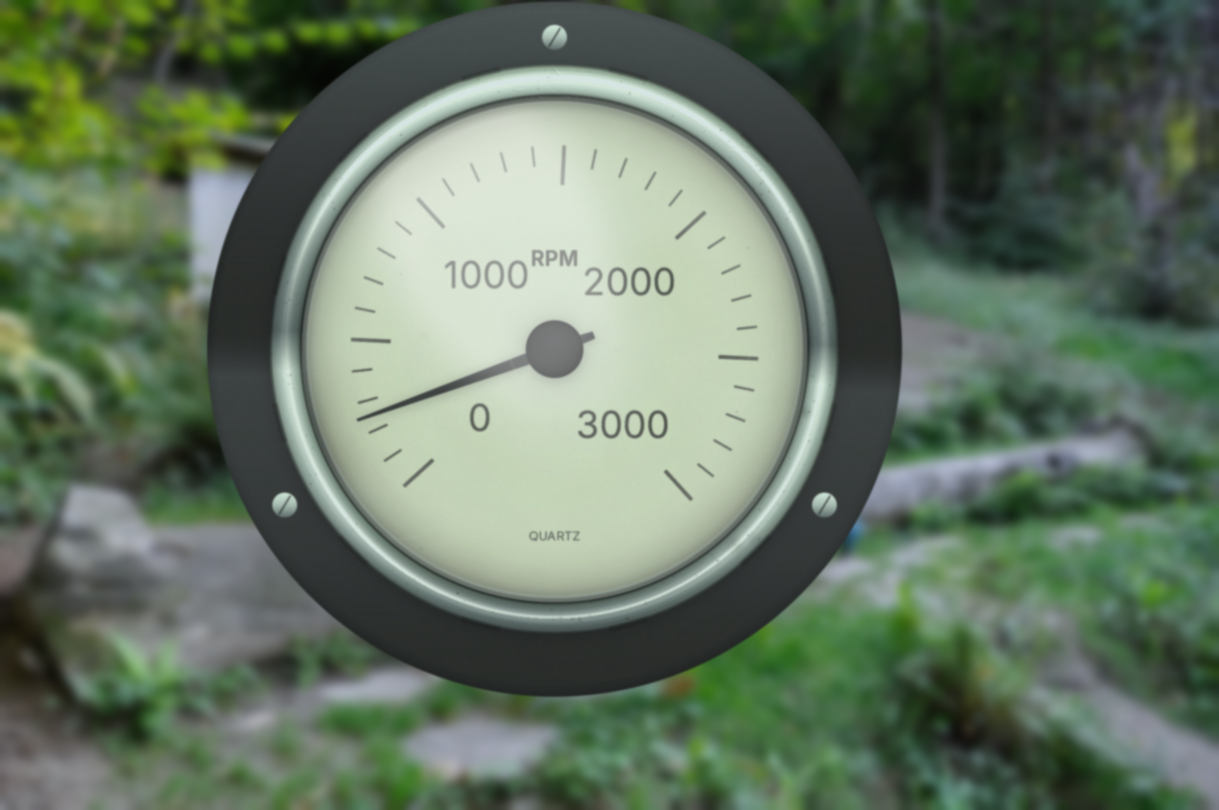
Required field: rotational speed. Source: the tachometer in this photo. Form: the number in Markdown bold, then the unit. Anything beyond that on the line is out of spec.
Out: **250** rpm
